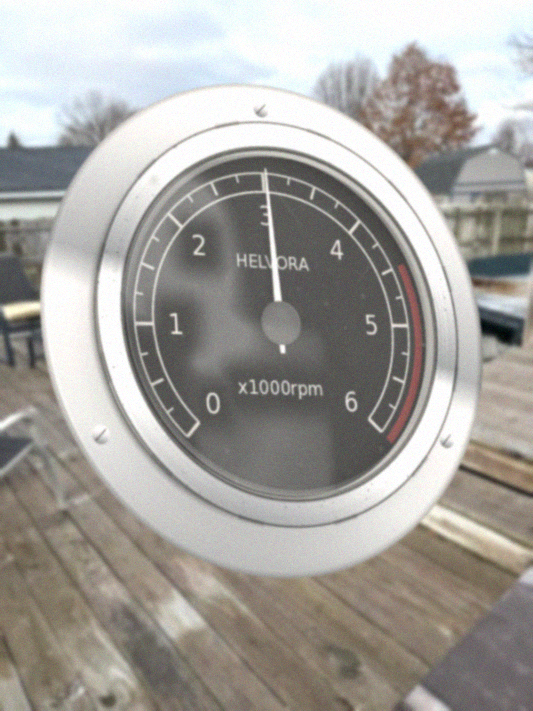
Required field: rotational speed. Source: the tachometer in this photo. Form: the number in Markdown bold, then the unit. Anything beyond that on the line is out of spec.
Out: **3000** rpm
